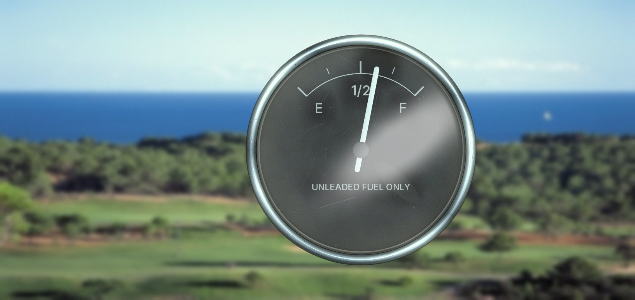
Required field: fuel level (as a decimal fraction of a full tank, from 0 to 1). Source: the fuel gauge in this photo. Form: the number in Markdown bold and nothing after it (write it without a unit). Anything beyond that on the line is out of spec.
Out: **0.625**
